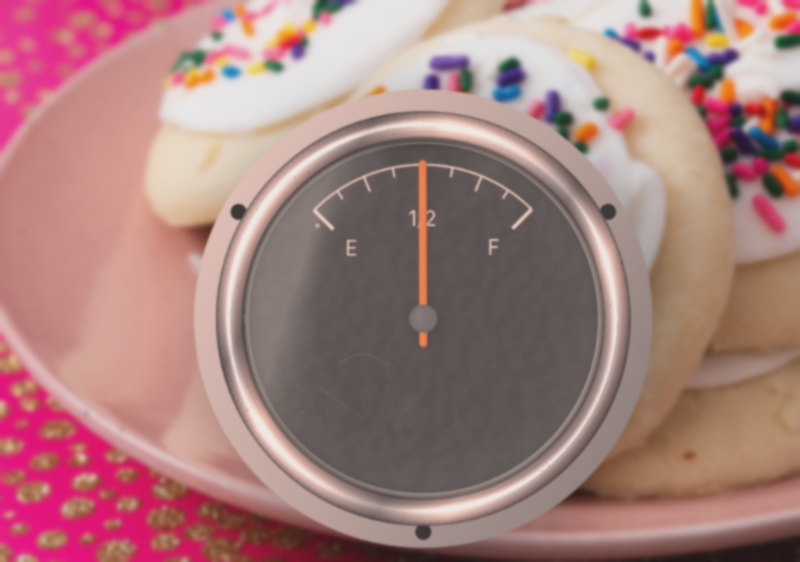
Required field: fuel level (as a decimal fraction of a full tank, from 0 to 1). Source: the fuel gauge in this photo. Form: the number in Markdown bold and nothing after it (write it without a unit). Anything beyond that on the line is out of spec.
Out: **0.5**
